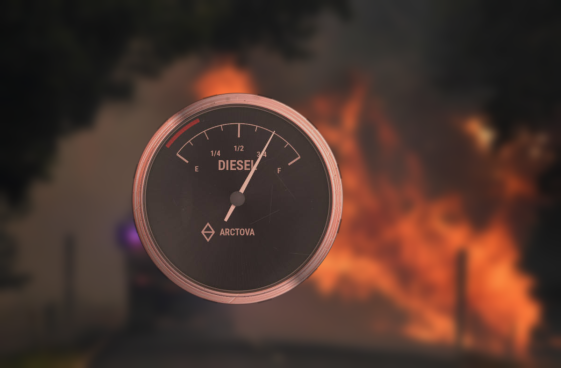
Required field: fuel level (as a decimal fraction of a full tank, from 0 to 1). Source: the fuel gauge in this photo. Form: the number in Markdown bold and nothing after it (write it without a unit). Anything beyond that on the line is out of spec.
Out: **0.75**
